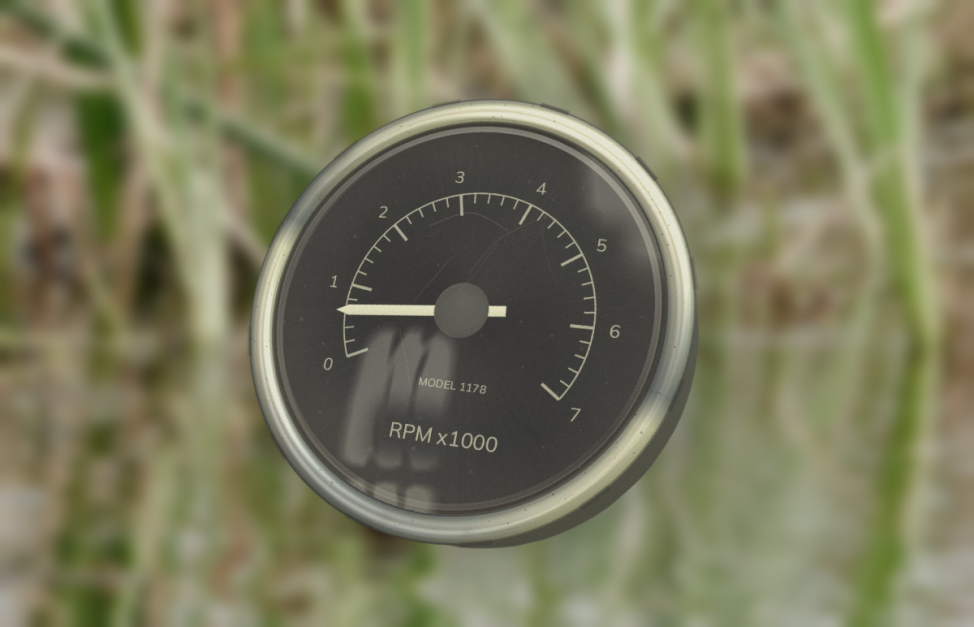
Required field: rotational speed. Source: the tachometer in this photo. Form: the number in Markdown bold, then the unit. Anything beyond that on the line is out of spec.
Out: **600** rpm
